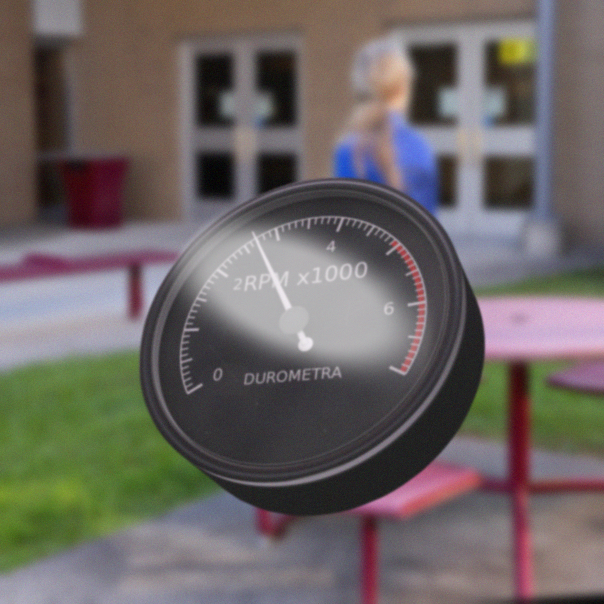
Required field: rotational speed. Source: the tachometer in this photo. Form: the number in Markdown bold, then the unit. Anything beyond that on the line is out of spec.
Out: **2700** rpm
